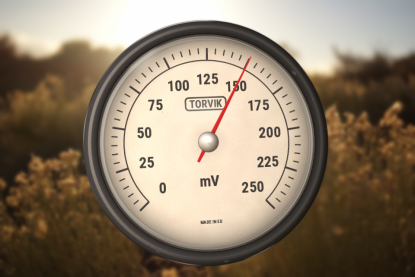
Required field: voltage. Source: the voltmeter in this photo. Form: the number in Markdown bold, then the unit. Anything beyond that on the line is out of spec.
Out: **150** mV
